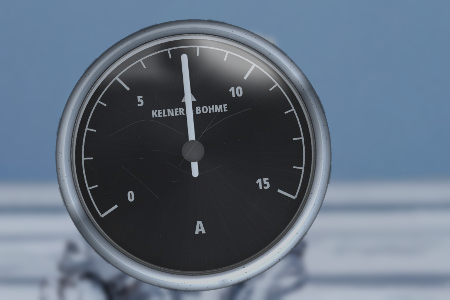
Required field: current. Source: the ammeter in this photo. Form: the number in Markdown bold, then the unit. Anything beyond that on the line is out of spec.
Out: **7.5** A
